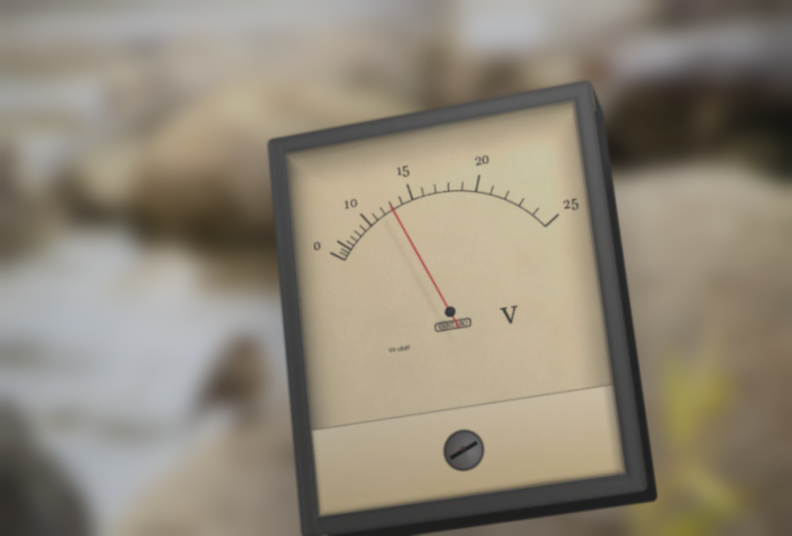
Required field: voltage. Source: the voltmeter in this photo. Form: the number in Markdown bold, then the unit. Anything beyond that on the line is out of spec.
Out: **13** V
